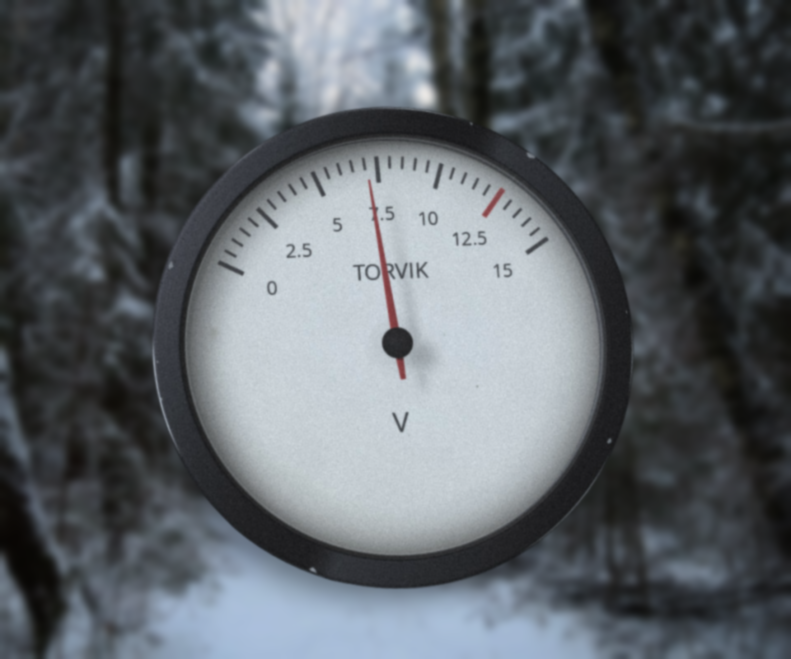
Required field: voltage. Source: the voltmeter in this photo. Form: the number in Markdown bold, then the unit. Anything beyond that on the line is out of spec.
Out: **7** V
